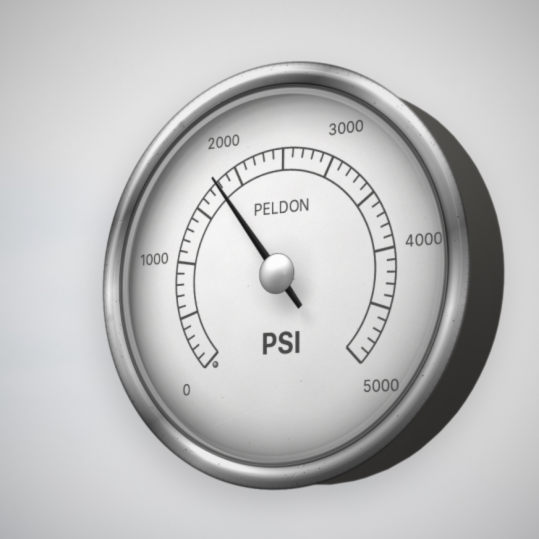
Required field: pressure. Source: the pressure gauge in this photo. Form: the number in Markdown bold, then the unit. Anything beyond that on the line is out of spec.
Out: **1800** psi
